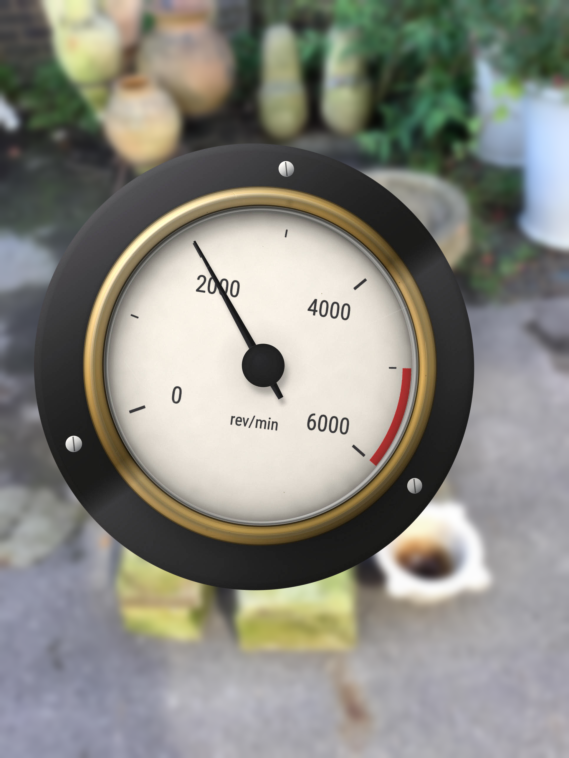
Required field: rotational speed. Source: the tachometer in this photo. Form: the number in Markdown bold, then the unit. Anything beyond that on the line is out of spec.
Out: **2000** rpm
